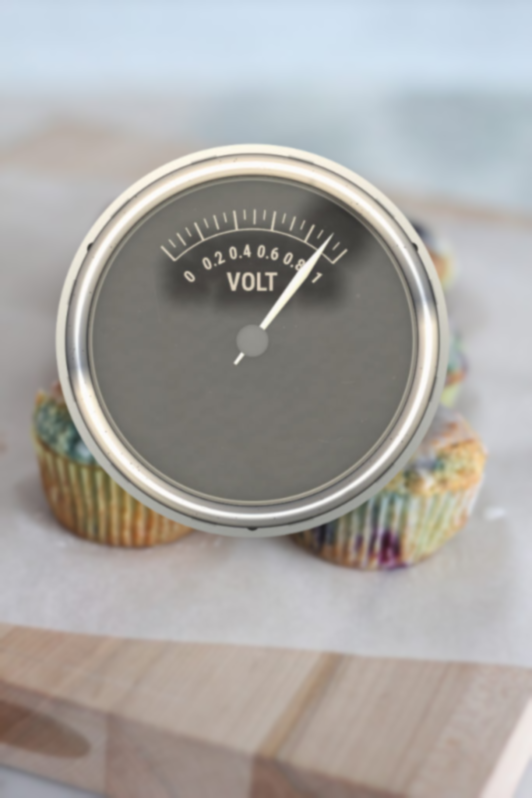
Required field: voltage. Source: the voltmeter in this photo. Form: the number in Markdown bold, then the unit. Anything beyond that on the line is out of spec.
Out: **0.9** V
